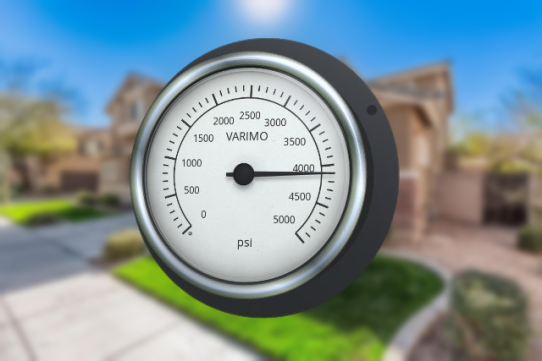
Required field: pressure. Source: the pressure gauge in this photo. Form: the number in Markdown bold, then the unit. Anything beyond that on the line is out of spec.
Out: **4100** psi
